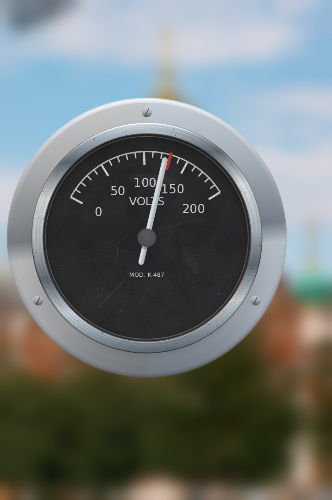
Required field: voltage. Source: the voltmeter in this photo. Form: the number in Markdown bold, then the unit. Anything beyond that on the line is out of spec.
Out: **125** V
